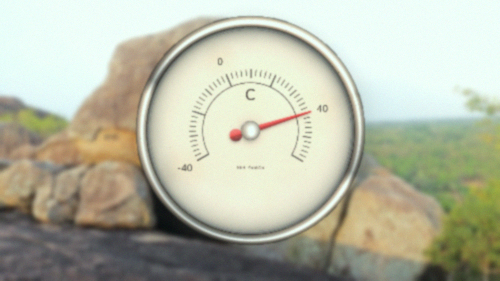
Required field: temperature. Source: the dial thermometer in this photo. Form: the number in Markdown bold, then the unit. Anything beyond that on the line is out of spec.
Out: **40** °C
